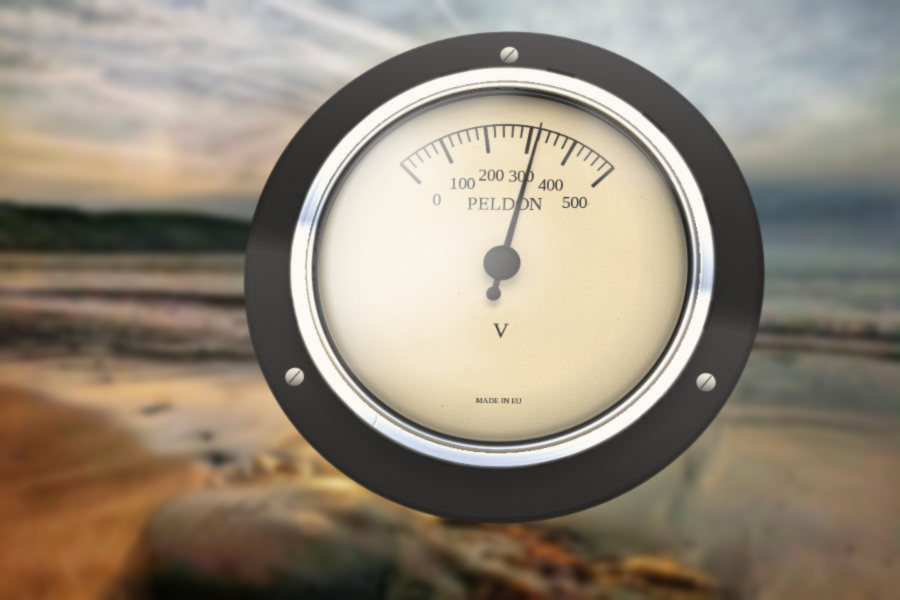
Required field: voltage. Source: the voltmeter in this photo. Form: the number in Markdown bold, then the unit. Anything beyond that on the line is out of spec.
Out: **320** V
